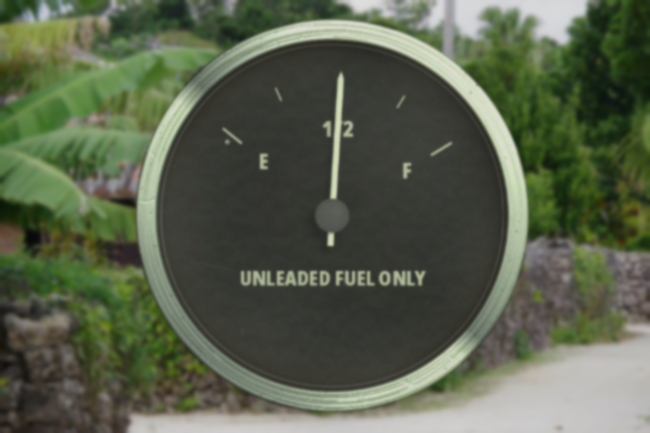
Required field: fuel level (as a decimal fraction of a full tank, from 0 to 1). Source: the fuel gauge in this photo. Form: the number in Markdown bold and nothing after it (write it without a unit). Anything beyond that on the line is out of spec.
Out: **0.5**
